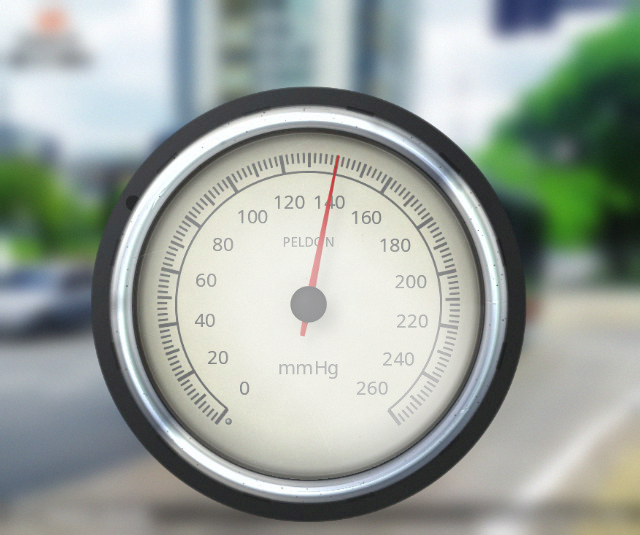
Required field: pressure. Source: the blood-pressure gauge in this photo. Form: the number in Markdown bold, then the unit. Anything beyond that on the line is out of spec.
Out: **140** mmHg
